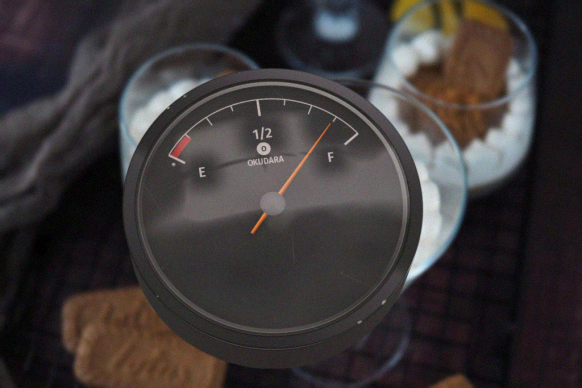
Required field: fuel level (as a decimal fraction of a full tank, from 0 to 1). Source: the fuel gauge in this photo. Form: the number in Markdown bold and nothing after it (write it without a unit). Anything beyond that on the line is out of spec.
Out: **0.875**
